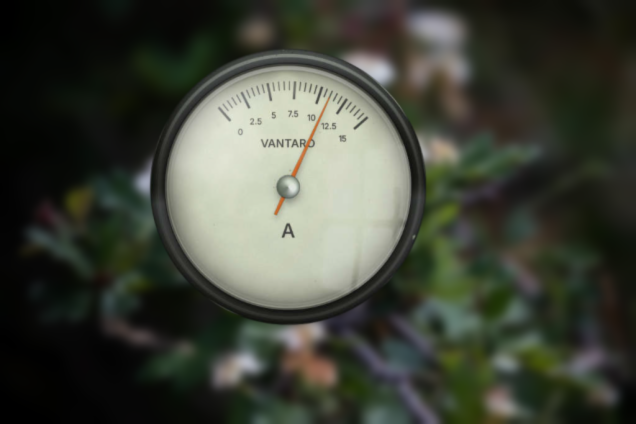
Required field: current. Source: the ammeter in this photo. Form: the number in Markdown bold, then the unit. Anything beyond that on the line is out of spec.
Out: **11** A
